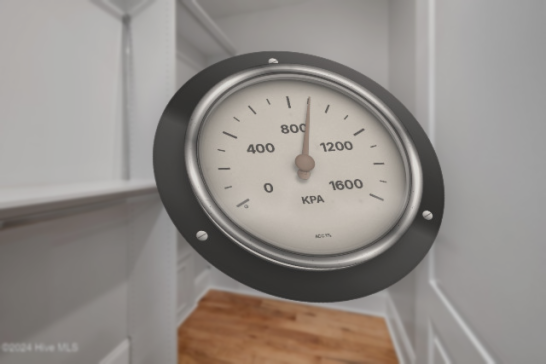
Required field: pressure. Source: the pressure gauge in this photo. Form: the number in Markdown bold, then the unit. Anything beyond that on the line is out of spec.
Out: **900** kPa
